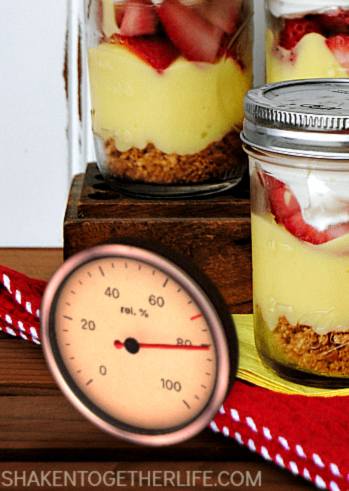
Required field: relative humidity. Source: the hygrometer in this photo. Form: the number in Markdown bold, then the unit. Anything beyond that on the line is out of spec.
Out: **80** %
